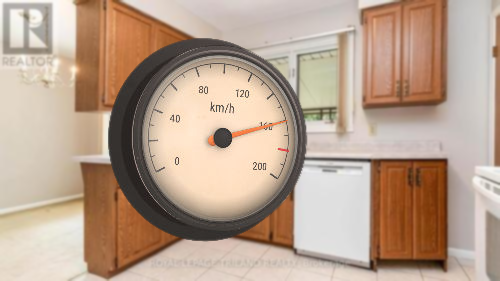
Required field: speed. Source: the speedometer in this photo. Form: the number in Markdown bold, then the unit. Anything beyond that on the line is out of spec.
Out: **160** km/h
